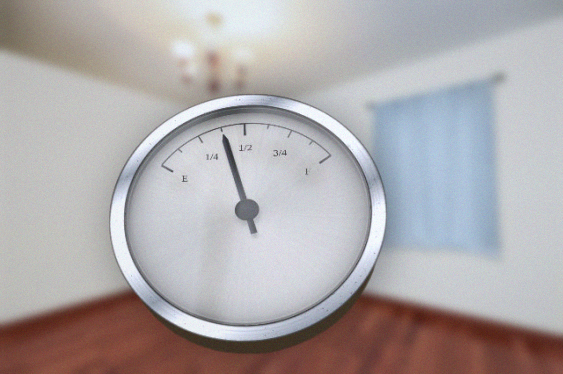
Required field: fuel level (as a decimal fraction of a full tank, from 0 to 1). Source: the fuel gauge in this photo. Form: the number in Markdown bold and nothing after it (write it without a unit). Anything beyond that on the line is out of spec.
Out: **0.375**
